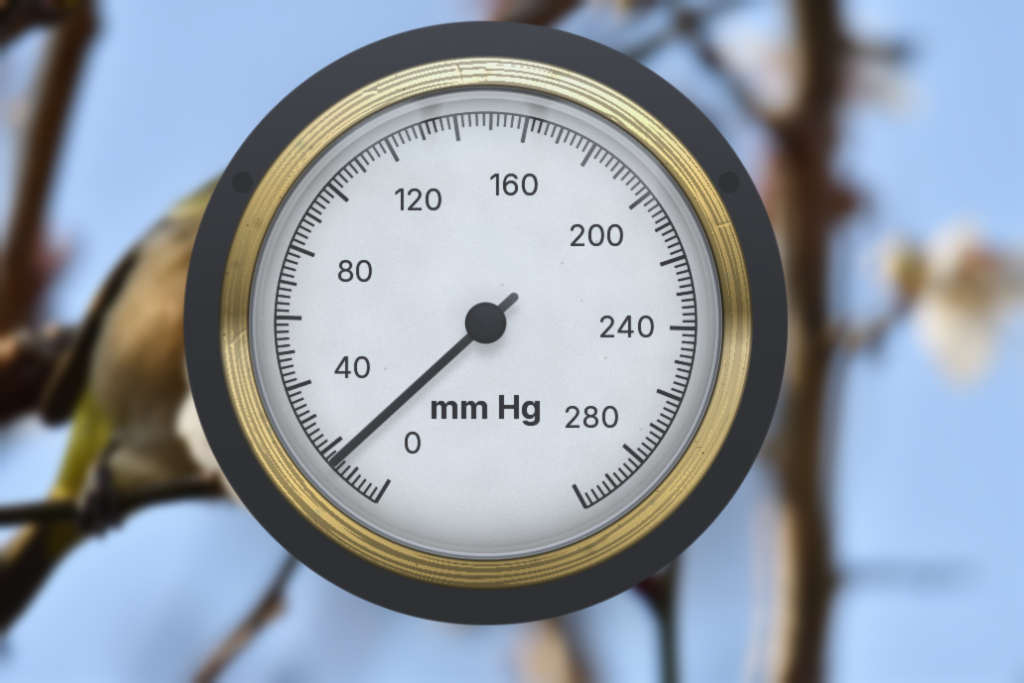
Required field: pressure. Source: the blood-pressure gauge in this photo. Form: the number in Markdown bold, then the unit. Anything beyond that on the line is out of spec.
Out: **16** mmHg
